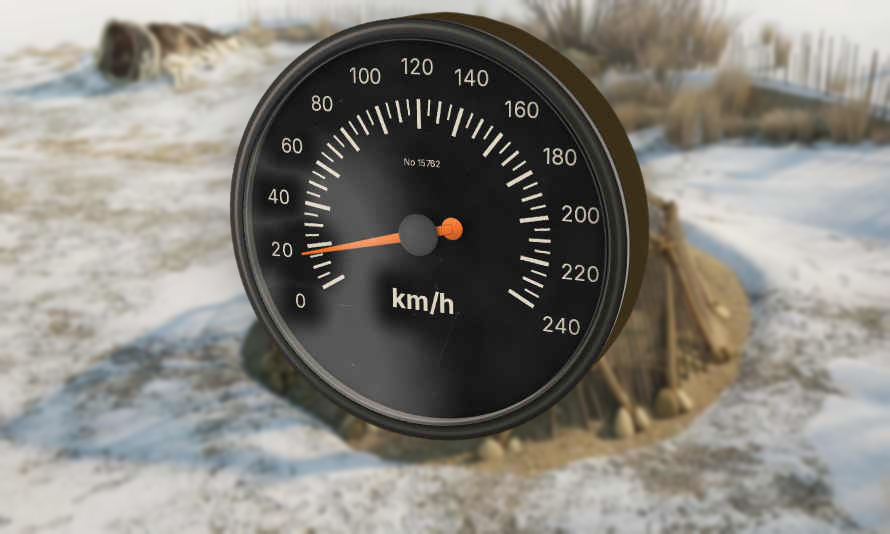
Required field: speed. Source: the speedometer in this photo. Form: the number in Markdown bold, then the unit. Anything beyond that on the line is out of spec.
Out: **17.5** km/h
